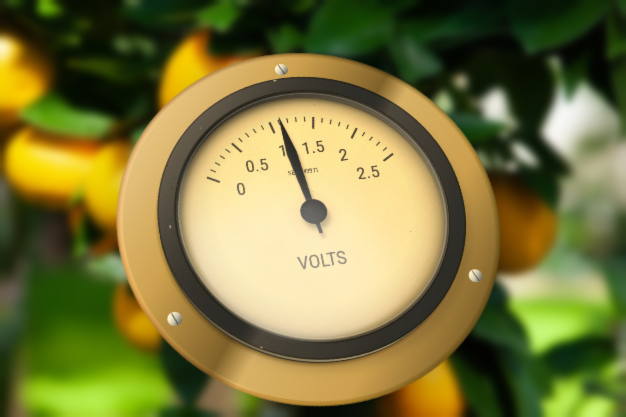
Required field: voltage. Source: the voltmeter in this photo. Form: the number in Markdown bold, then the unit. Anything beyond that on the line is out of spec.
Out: **1.1** V
